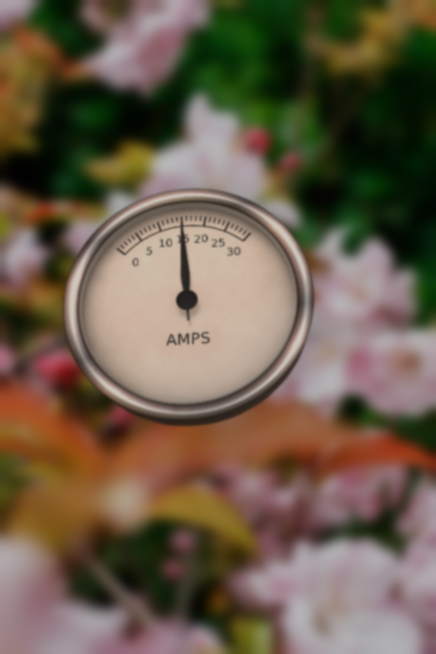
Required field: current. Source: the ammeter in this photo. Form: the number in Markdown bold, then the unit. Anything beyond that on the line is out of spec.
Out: **15** A
